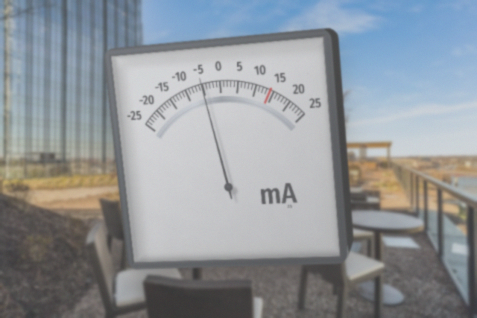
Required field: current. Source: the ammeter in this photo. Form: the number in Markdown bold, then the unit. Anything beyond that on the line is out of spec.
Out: **-5** mA
